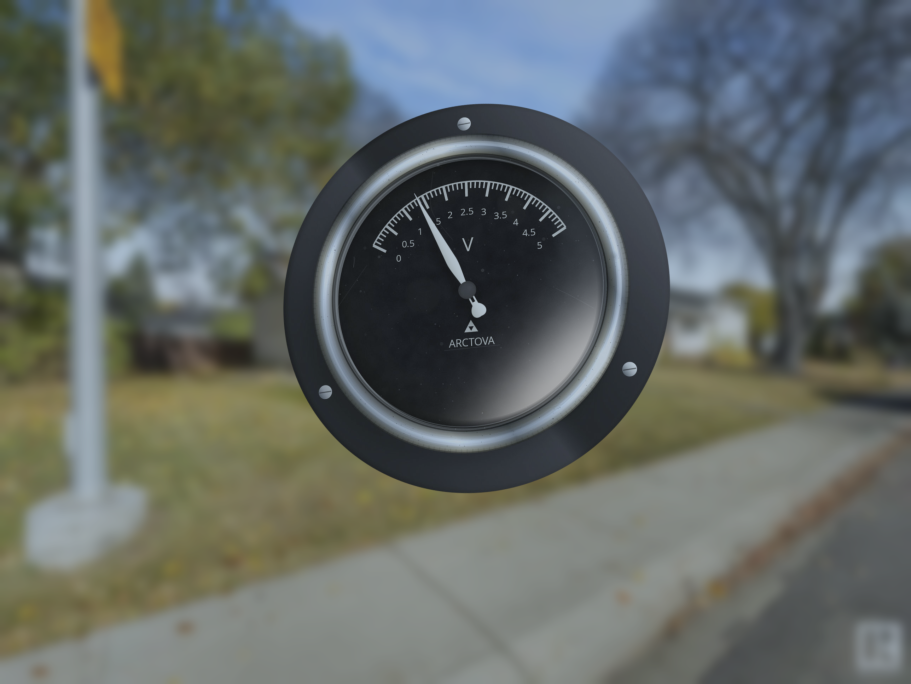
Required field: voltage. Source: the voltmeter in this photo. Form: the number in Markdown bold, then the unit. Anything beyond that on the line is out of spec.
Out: **1.4** V
